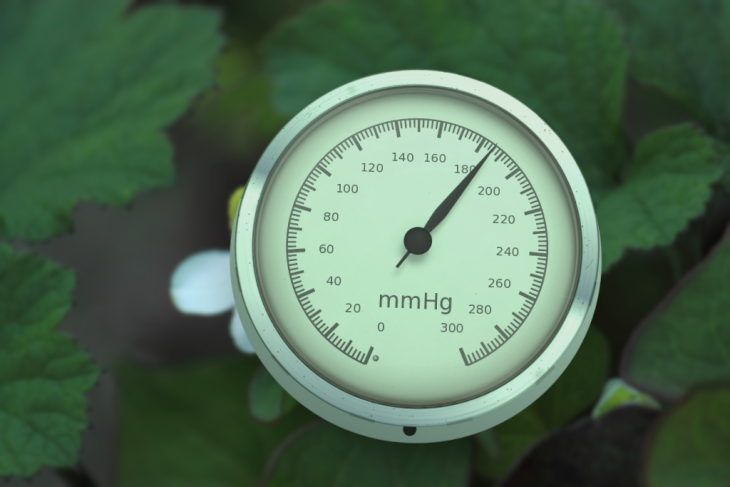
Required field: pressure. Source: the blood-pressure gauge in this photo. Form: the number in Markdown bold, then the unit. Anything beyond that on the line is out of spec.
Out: **186** mmHg
